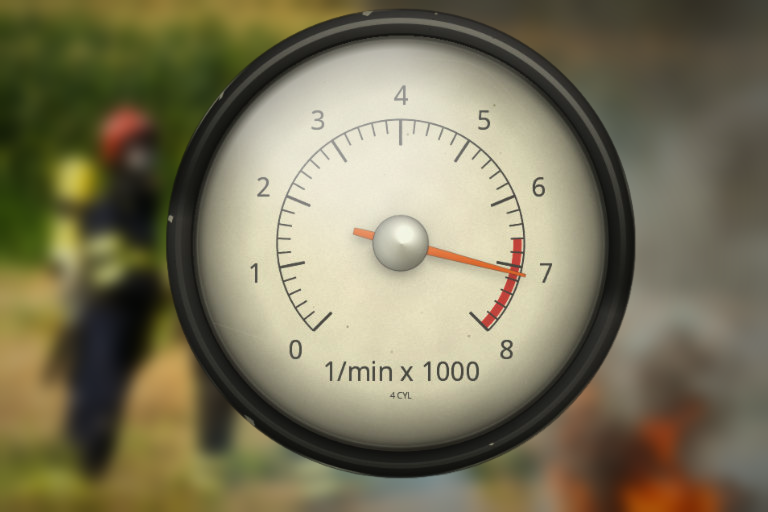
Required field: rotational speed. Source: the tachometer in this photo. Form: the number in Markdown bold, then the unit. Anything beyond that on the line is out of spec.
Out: **7100** rpm
